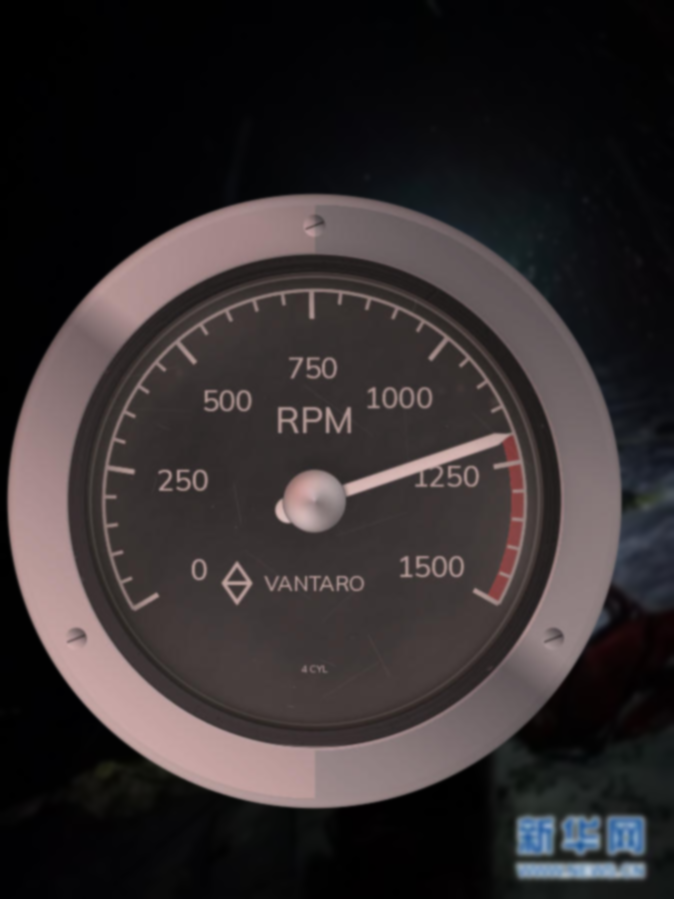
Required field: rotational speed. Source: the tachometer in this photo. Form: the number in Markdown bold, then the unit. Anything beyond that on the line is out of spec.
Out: **1200** rpm
